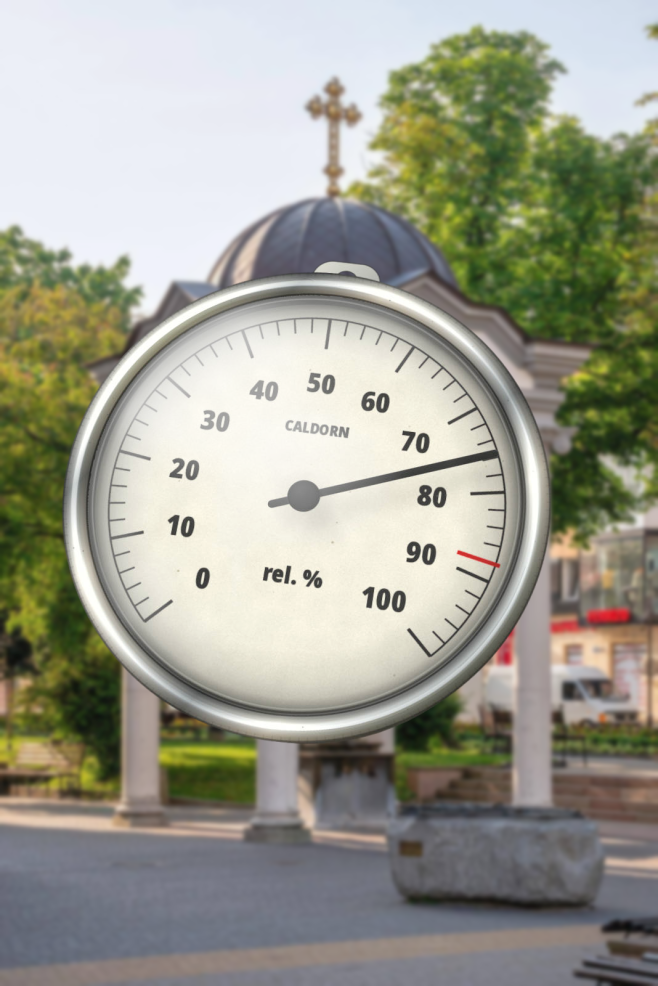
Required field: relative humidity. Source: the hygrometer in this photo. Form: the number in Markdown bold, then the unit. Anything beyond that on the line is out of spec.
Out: **76** %
